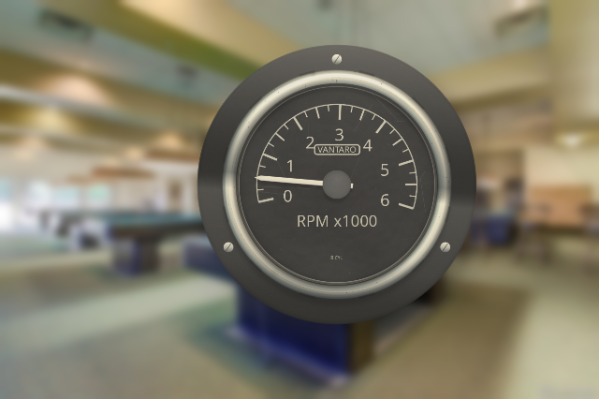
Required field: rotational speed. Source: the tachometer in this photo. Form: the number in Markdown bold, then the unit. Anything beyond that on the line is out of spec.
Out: **500** rpm
